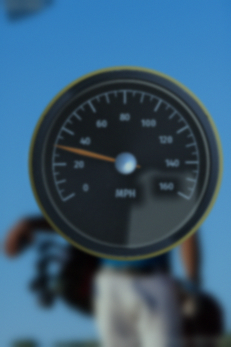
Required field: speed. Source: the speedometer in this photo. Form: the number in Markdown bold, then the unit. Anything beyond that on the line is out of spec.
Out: **30** mph
